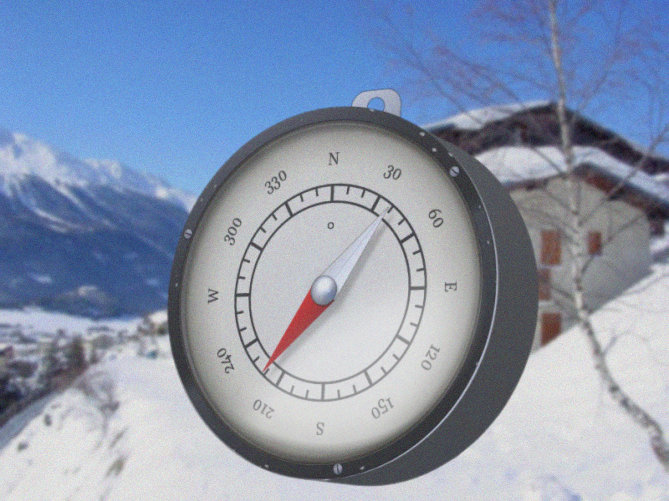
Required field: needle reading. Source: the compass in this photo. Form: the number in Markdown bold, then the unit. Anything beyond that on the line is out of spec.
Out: **220** °
